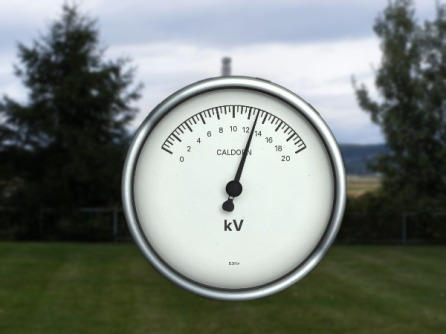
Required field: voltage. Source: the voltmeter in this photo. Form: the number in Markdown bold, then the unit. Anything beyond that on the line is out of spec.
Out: **13** kV
